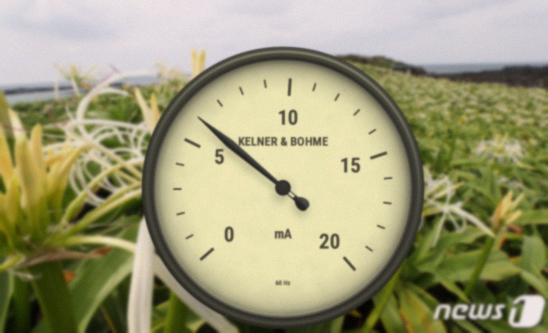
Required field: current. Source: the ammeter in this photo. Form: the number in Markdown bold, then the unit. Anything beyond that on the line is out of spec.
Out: **6** mA
